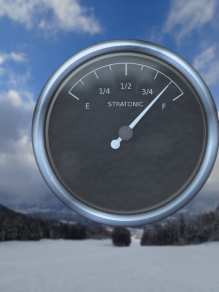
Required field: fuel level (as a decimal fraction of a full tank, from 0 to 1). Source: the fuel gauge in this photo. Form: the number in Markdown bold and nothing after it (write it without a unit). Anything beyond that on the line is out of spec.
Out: **0.875**
